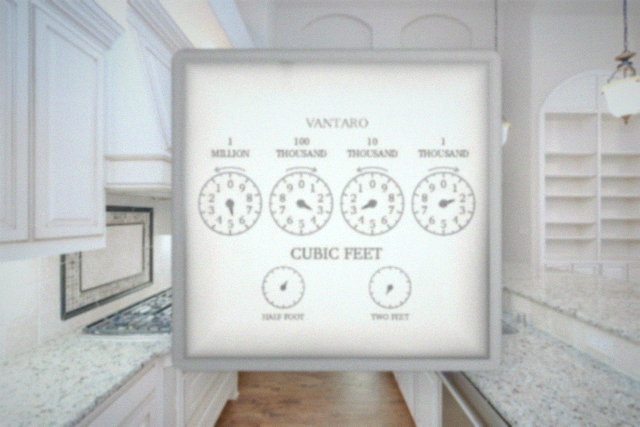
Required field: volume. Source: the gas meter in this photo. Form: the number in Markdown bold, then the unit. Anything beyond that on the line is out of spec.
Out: **533200** ft³
